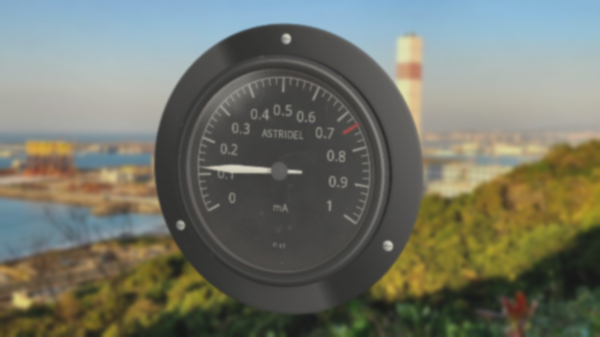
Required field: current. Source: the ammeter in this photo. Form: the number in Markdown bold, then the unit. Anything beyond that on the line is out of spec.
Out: **0.12** mA
